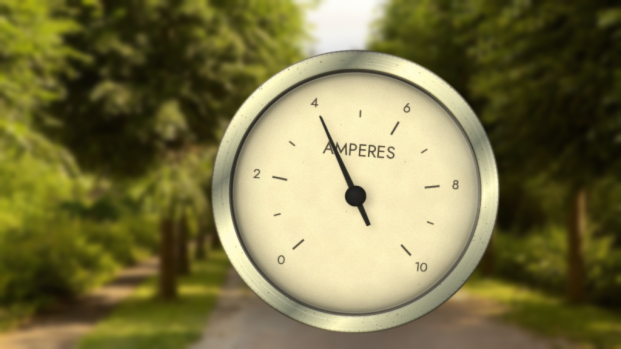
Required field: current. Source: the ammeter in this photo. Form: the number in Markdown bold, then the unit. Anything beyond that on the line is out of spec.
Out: **4** A
